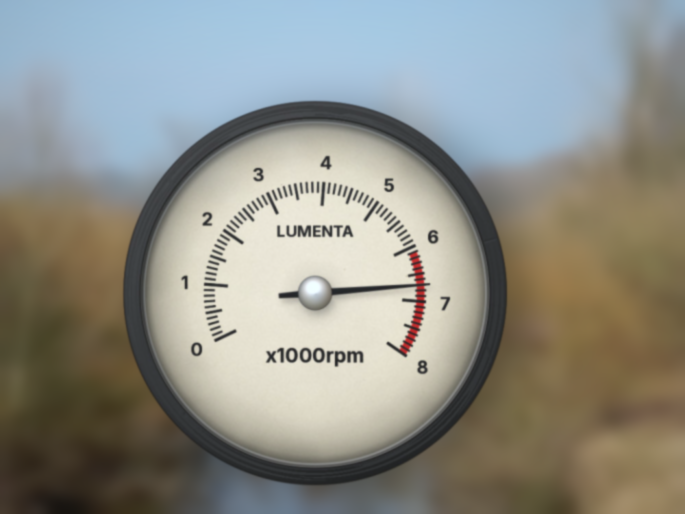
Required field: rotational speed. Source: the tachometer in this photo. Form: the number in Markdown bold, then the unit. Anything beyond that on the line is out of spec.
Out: **6700** rpm
